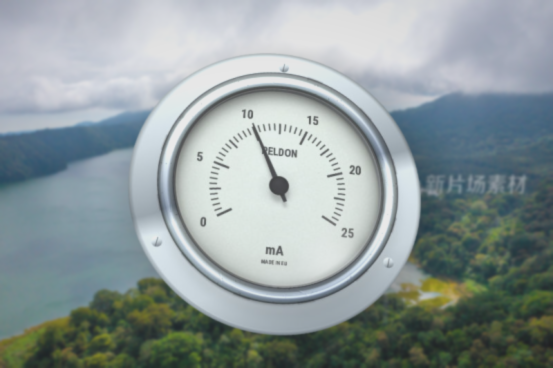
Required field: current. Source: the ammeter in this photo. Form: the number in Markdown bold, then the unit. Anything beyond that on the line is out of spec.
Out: **10** mA
